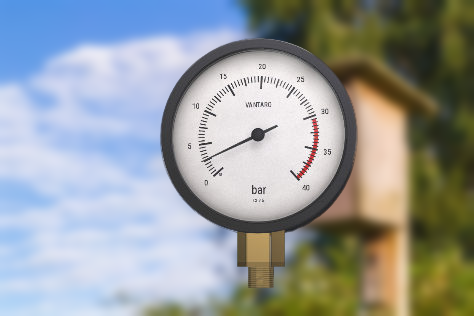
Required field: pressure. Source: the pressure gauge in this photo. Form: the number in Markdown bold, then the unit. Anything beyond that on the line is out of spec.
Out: **2.5** bar
